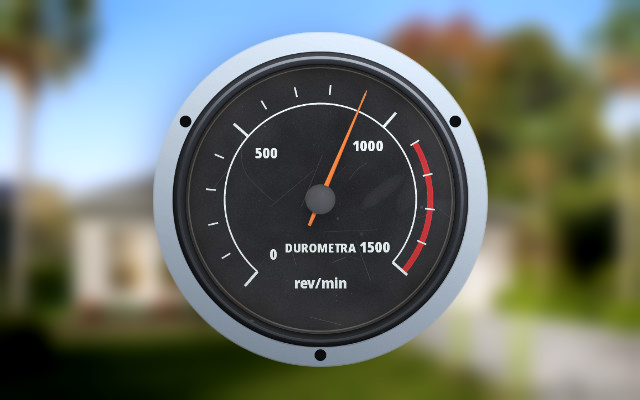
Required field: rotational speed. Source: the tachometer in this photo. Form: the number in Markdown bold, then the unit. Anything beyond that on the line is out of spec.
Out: **900** rpm
